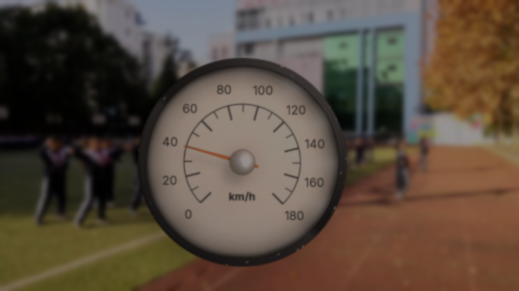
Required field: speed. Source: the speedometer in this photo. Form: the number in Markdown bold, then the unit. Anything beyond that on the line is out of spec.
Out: **40** km/h
